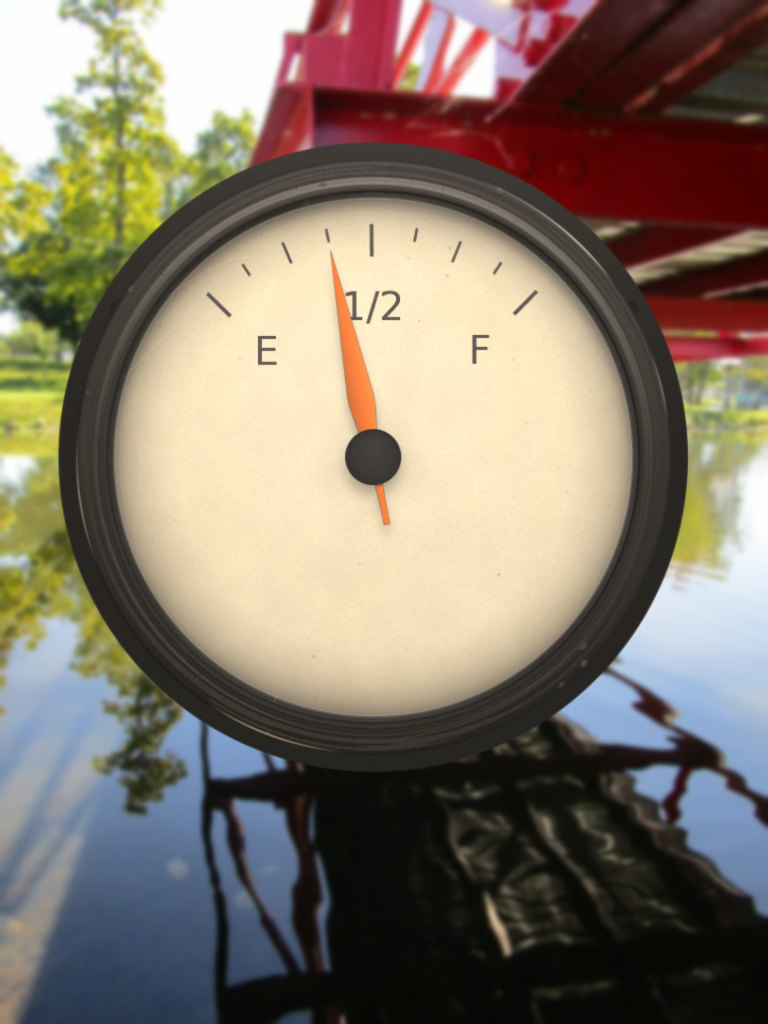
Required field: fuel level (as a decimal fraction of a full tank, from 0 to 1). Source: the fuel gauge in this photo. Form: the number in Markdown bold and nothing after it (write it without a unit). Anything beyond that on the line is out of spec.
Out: **0.375**
